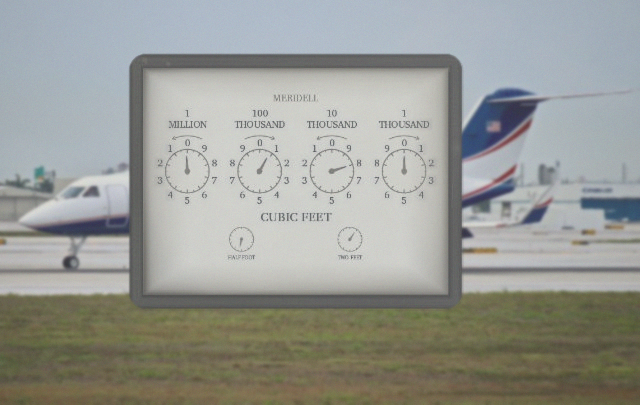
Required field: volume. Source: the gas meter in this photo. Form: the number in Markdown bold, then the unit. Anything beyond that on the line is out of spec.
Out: **8000** ft³
